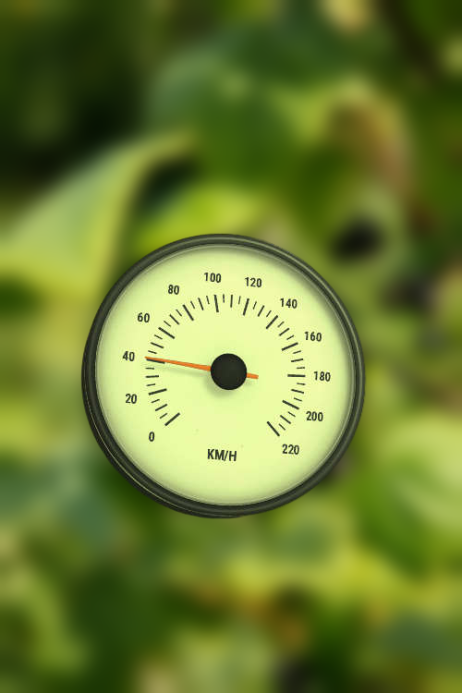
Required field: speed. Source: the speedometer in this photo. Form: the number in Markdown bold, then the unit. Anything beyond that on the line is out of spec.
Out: **40** km/h
